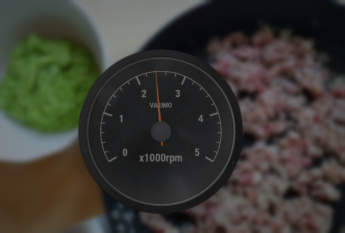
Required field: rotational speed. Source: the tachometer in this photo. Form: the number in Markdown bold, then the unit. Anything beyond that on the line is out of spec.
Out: **2400** rpm
